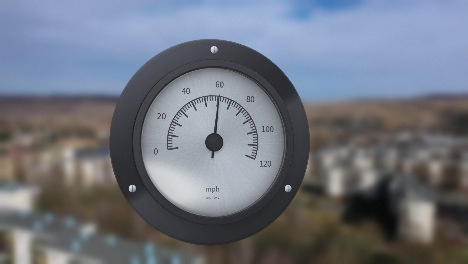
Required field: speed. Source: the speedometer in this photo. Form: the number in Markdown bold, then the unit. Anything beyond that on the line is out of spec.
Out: **60** mph
